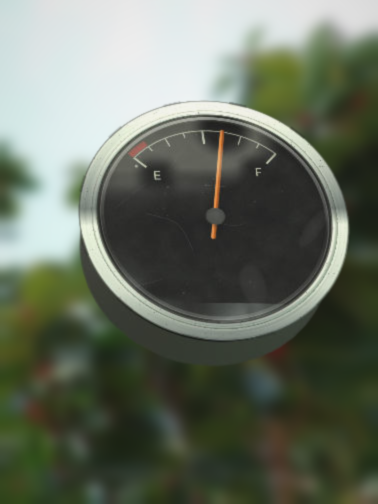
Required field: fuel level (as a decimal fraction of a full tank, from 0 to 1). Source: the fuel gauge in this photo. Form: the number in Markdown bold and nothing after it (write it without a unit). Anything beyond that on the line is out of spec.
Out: **0.625**
